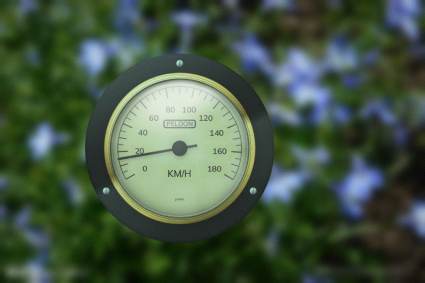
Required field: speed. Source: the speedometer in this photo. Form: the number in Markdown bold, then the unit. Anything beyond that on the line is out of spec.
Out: **15** km/h
